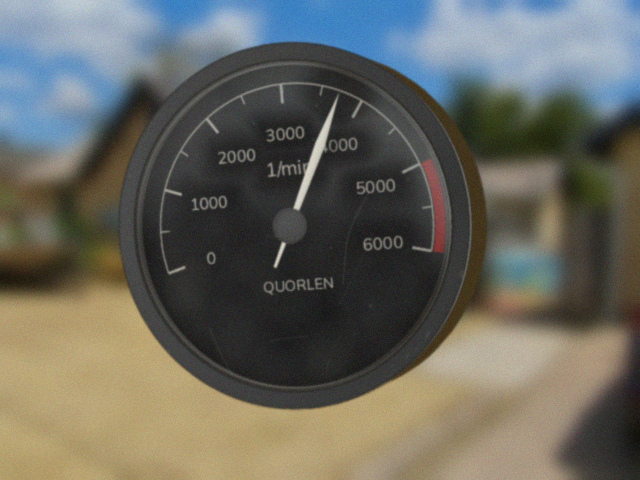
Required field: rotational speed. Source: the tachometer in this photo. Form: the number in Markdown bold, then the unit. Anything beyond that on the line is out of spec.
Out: **3750** rpm
